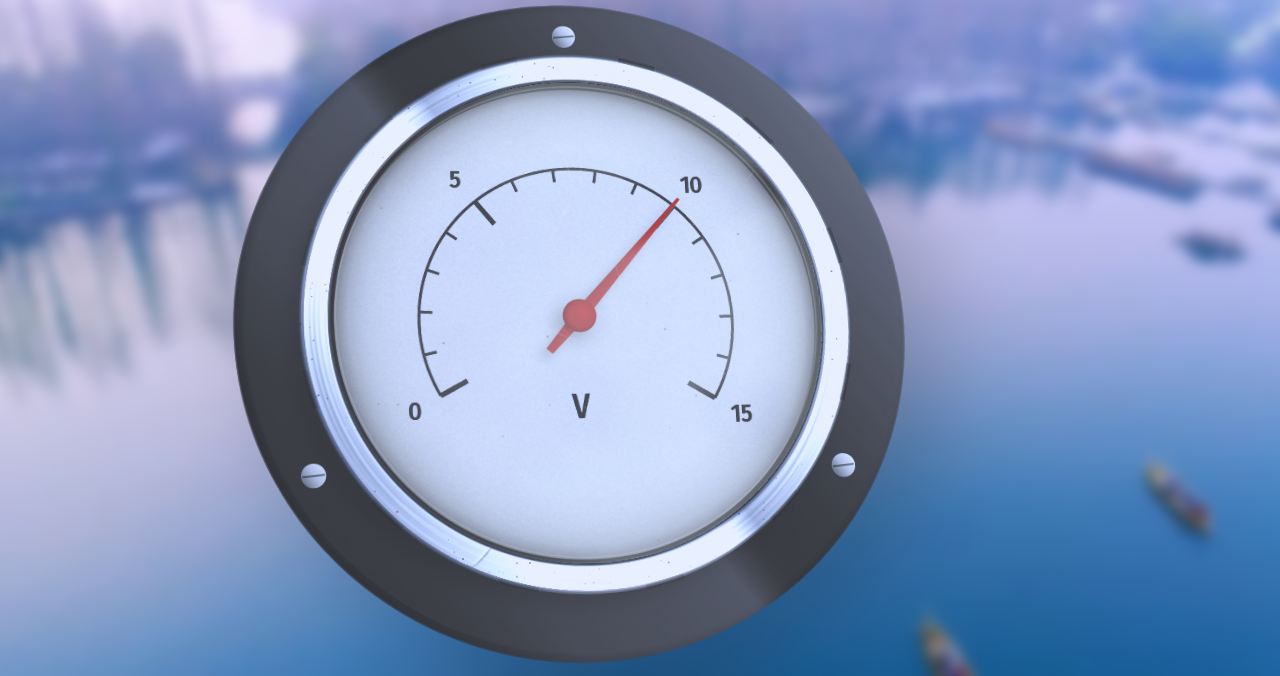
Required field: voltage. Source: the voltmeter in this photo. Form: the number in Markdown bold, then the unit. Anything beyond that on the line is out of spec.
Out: **10** V
